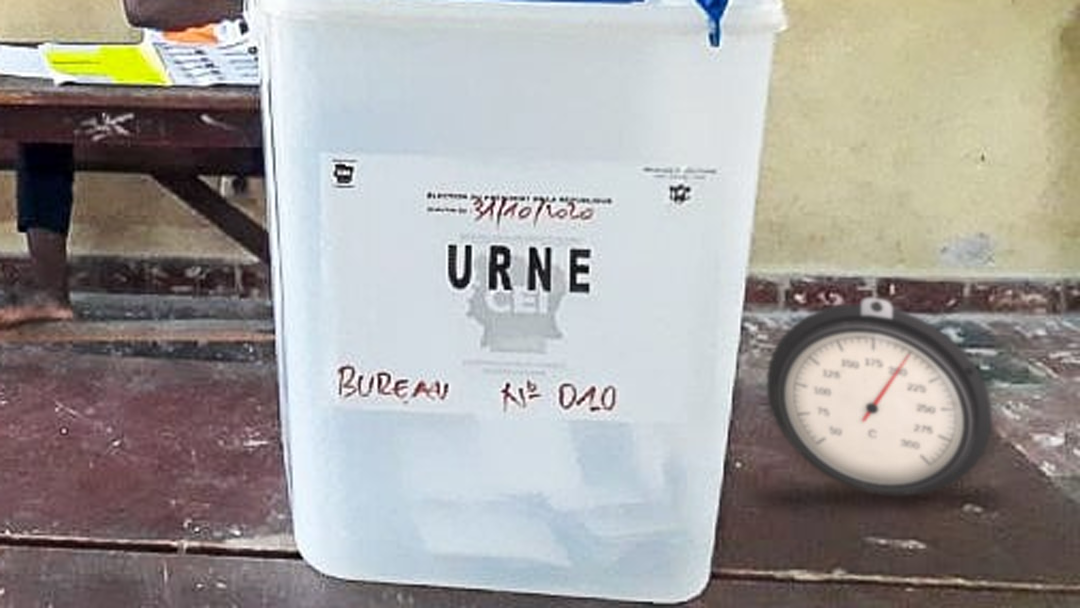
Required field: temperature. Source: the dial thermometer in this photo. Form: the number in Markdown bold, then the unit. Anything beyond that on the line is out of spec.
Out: **200** °C
